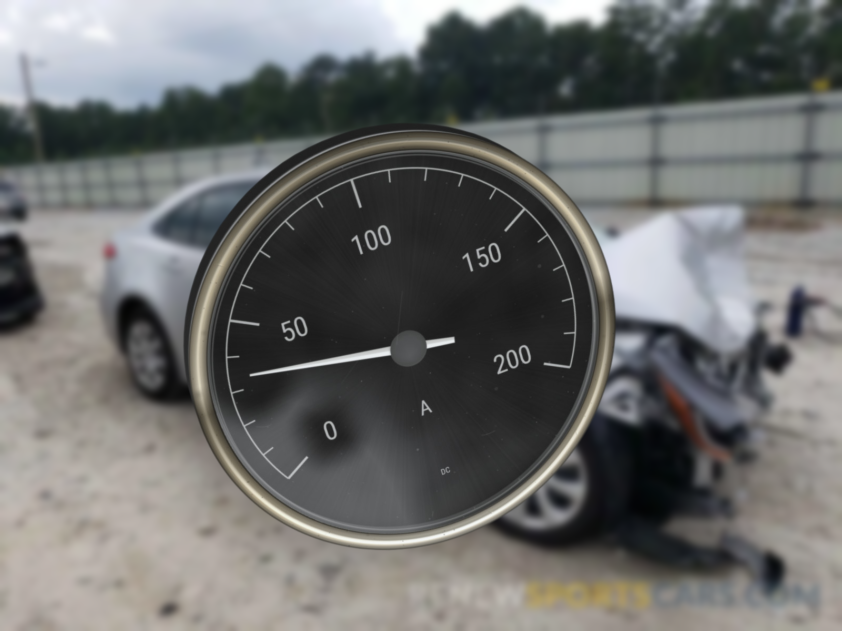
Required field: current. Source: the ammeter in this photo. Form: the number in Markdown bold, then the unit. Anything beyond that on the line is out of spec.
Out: **35** A
